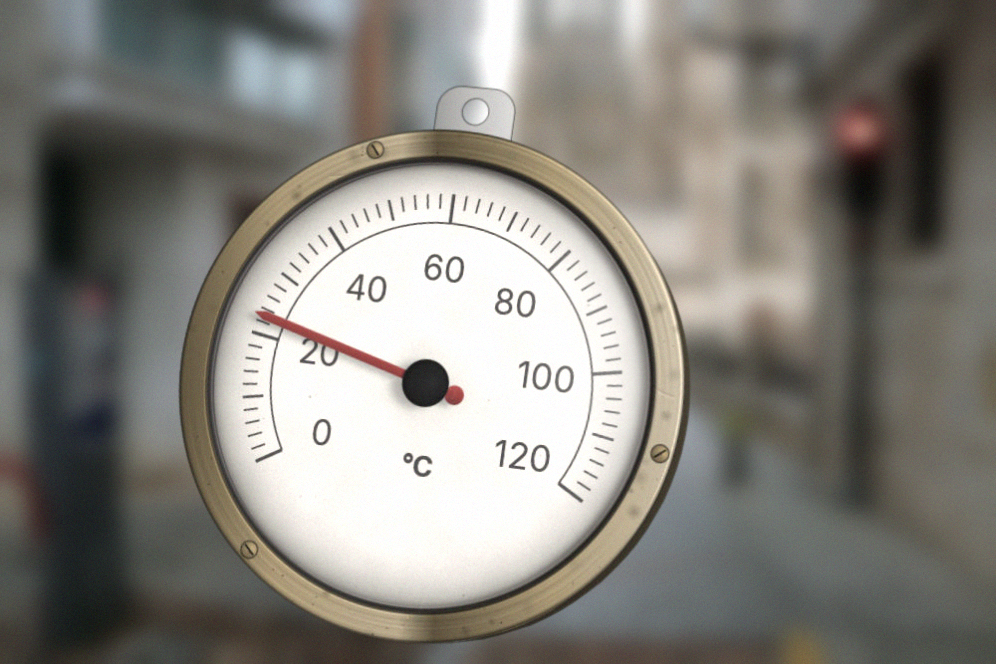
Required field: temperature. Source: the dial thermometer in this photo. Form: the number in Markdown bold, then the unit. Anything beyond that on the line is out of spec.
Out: **23** °C
